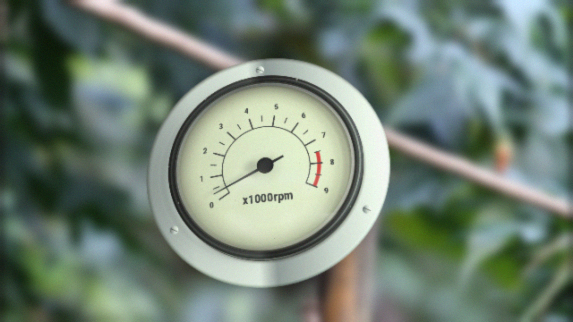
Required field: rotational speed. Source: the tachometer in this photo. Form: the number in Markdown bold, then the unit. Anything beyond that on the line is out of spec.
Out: **250** rpm
